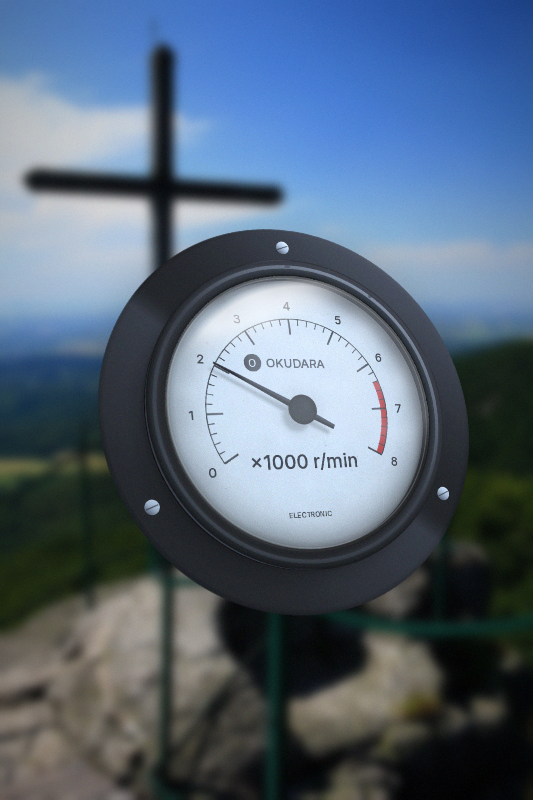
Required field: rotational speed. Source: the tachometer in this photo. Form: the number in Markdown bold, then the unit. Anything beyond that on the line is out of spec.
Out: **2000** rpm
